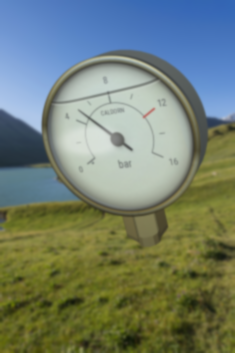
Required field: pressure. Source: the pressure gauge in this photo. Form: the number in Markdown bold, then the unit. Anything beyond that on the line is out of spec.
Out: **5** bar
